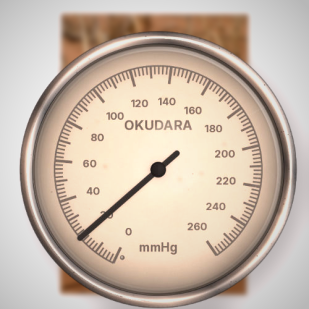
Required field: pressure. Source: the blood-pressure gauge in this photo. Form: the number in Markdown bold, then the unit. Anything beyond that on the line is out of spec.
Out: **20** mmHg
